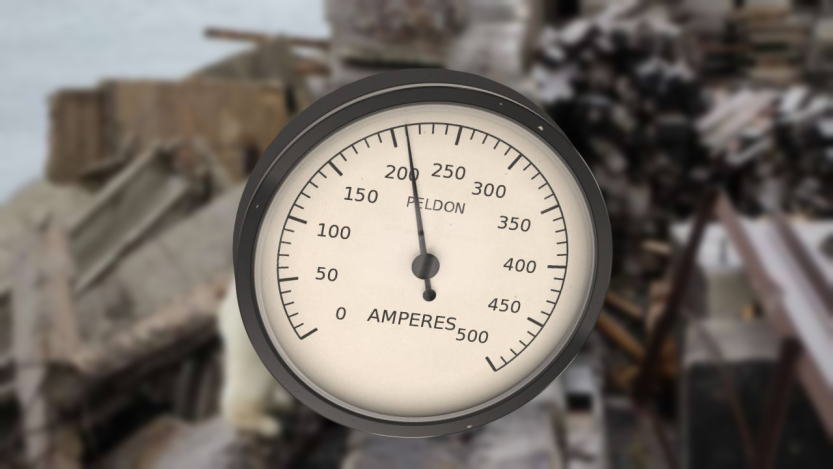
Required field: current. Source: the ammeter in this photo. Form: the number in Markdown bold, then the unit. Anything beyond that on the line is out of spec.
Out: **210** A
